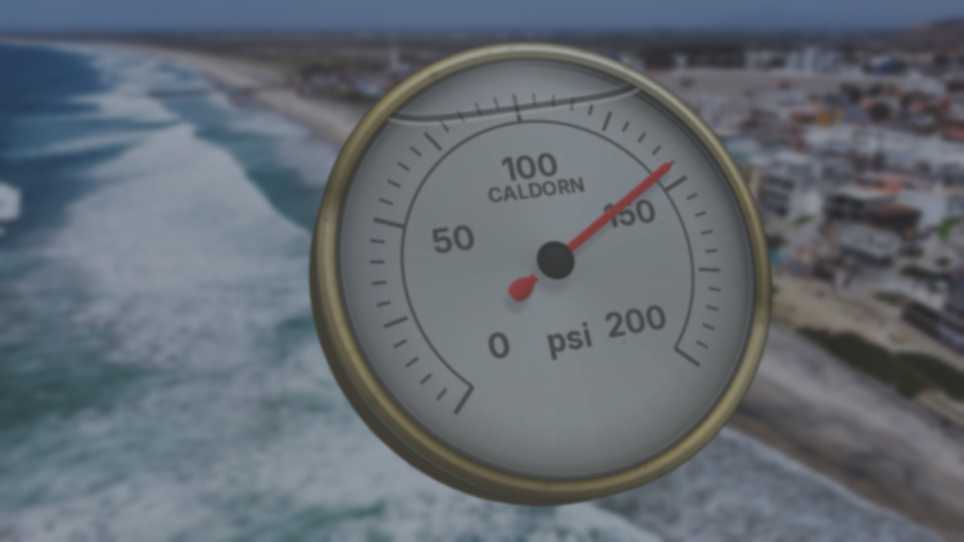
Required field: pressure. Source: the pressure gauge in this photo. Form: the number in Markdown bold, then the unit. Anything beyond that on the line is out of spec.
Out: **145** psi
